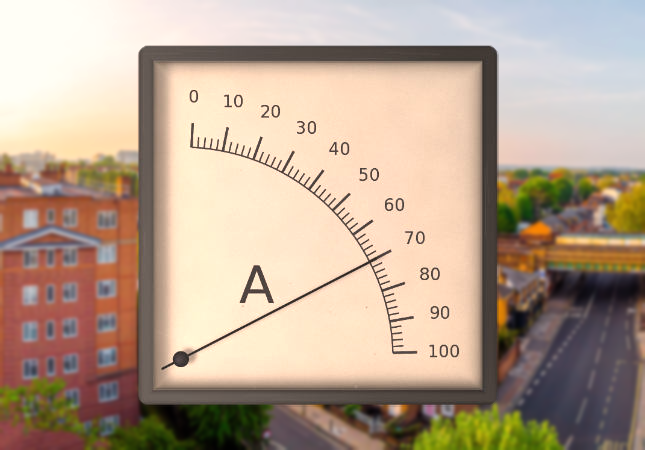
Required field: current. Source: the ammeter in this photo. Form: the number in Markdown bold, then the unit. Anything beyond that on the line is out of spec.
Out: **70** A
